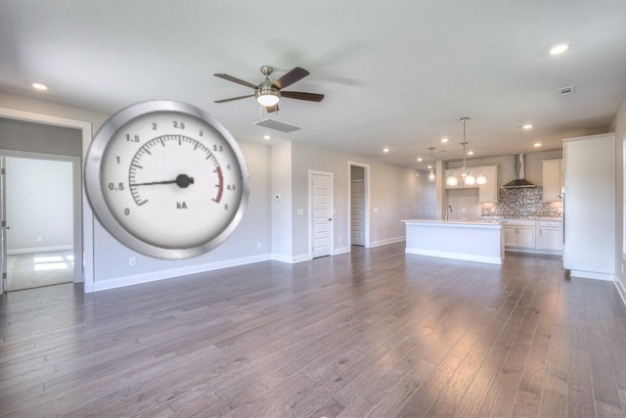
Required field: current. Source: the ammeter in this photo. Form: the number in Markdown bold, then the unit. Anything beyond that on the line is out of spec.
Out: **0.5** kA
